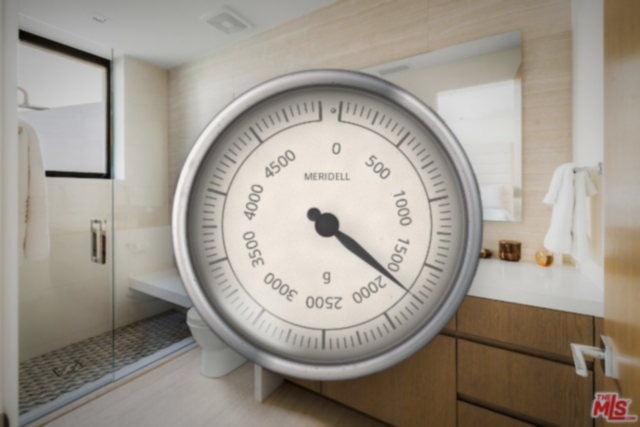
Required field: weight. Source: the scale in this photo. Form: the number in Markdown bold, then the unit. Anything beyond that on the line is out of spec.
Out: **1750** g
